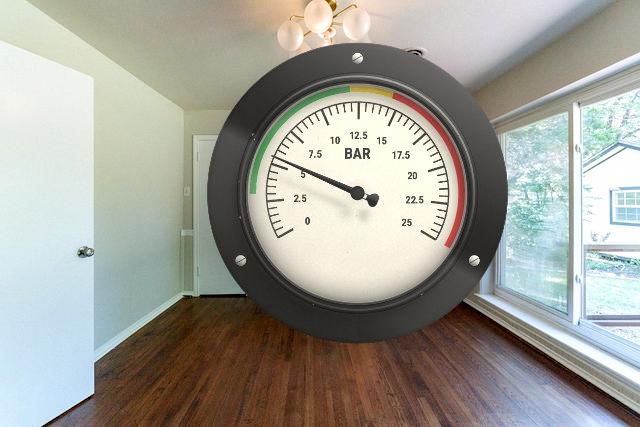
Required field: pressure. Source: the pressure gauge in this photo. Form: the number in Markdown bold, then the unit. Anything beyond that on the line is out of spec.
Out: **5.5** bar
